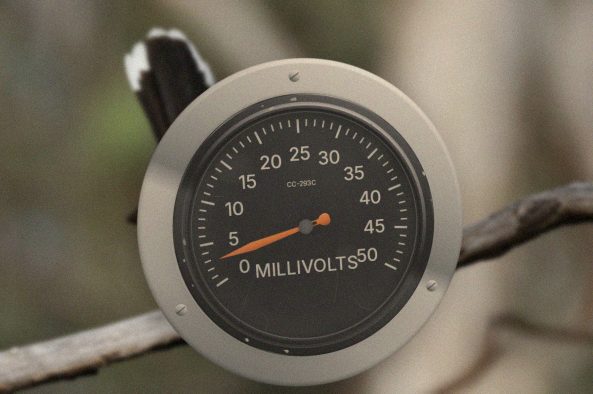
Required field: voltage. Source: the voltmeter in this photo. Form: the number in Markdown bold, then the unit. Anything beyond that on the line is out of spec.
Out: **3** mV
